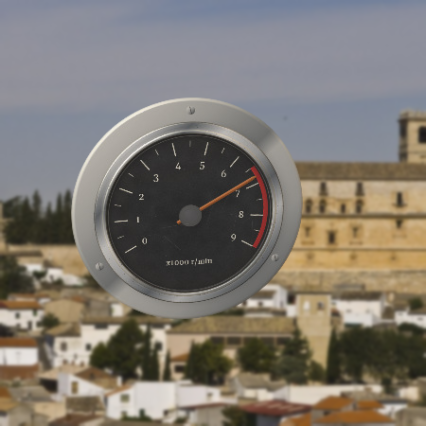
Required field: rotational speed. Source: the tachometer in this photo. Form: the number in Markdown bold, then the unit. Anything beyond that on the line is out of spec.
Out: **6750** rpm
